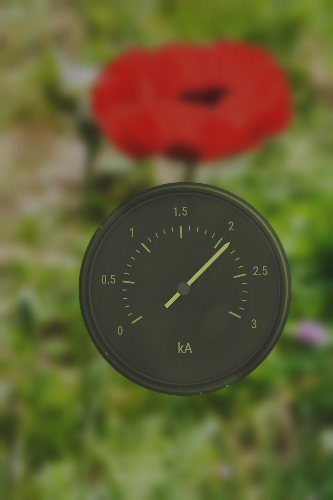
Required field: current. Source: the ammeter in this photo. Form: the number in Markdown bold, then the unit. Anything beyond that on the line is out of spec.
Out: **2.1** kA
